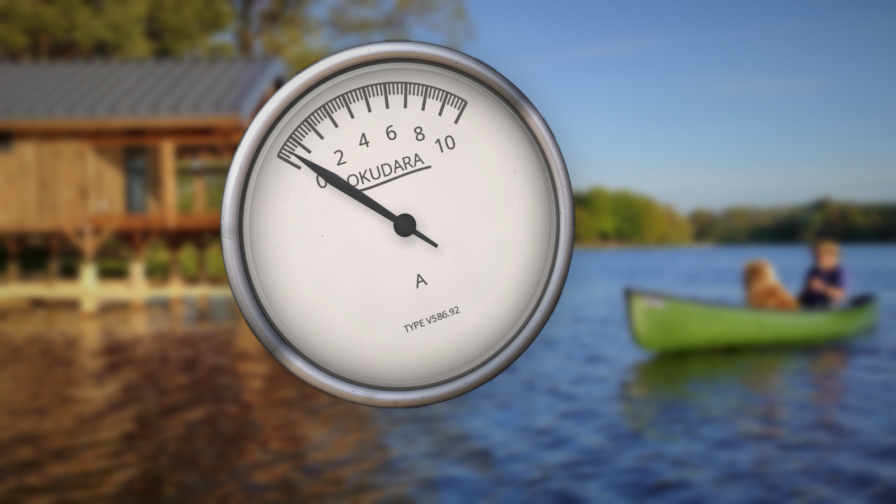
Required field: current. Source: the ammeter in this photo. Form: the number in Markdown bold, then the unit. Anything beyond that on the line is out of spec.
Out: **0.4** A
